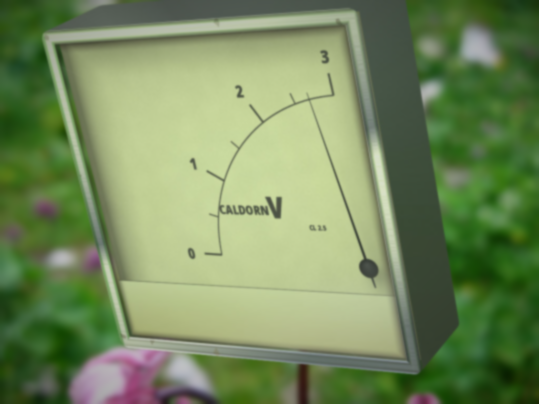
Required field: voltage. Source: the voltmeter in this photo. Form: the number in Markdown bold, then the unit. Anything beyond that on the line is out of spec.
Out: **2.75** V
